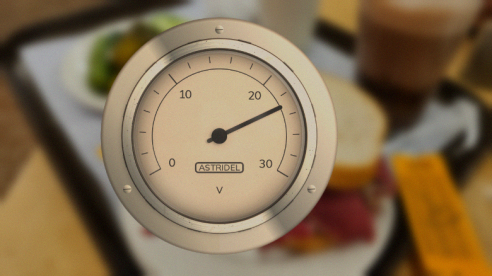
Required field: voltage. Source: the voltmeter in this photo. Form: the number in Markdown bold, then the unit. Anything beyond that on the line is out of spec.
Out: **23** V
